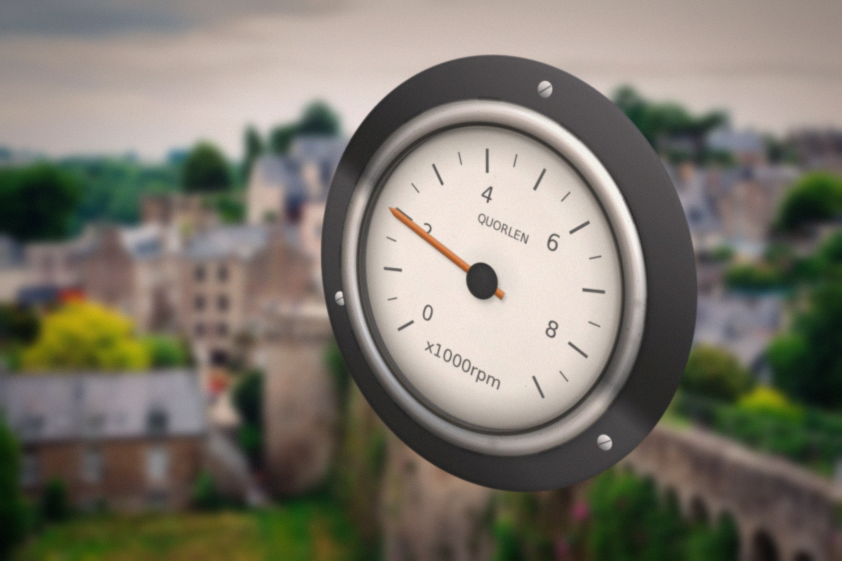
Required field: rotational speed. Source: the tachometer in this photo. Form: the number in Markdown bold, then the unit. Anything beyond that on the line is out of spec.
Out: **2000** rpm
